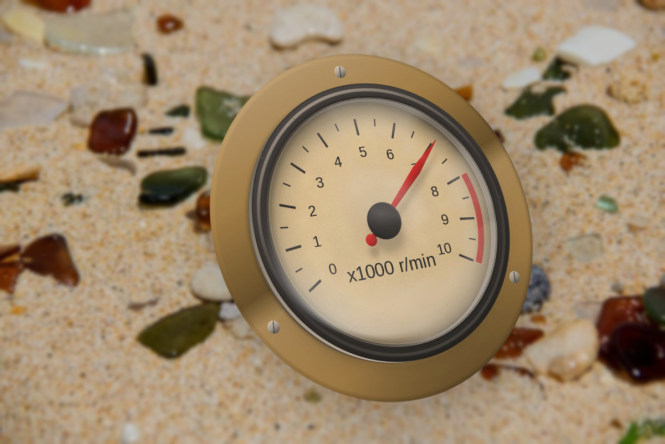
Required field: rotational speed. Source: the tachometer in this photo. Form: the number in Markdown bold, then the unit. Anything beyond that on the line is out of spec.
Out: **7000** rpm
